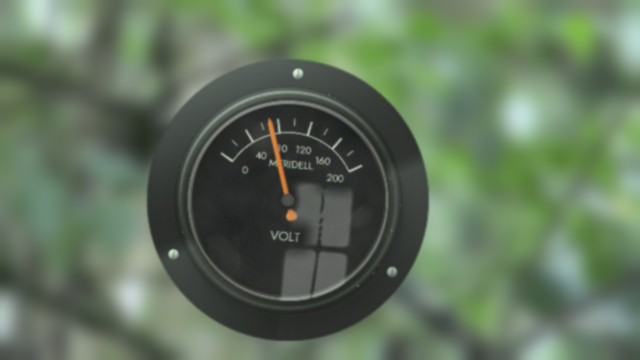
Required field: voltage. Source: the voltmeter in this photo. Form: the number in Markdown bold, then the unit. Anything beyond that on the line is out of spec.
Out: **70** V
